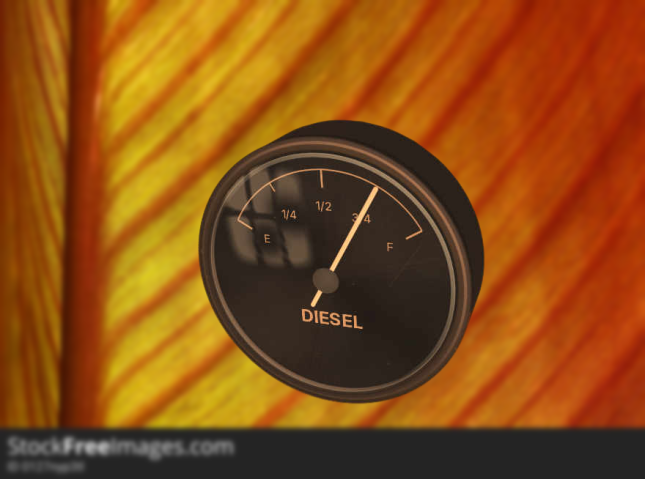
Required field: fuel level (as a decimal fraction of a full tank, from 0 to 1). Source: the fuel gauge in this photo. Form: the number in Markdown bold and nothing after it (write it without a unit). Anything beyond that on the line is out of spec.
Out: **0.75**
